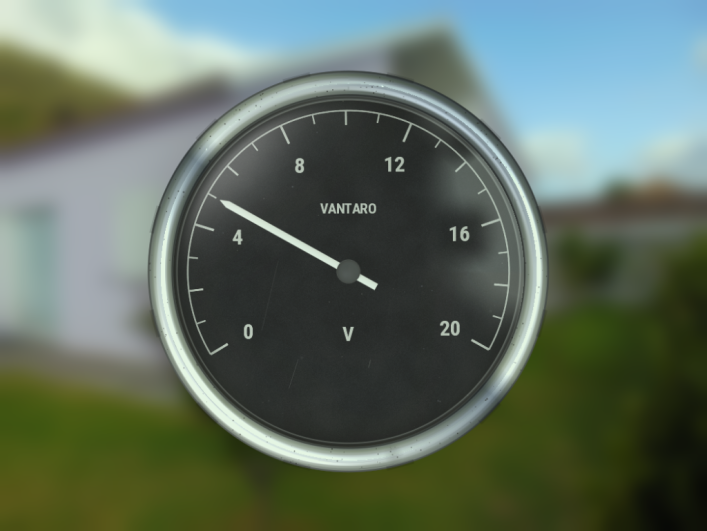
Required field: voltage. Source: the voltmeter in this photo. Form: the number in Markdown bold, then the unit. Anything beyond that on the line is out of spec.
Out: **5** V
